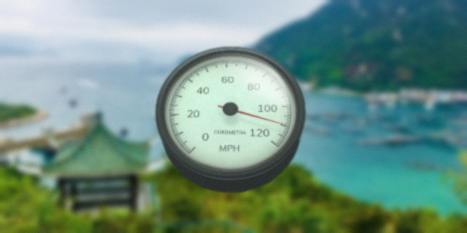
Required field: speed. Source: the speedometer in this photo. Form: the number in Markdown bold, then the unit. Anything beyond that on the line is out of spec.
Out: **110** mph
